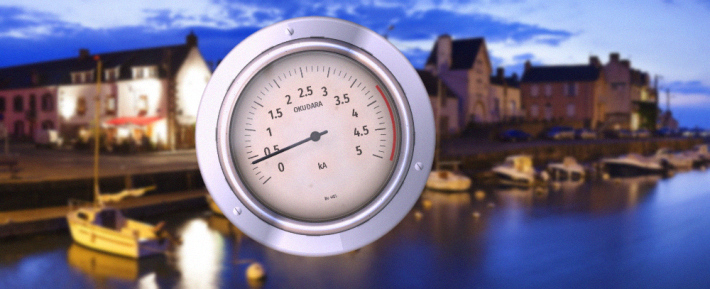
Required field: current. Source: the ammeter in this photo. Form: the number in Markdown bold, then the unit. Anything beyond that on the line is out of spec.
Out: **0.4** kA
